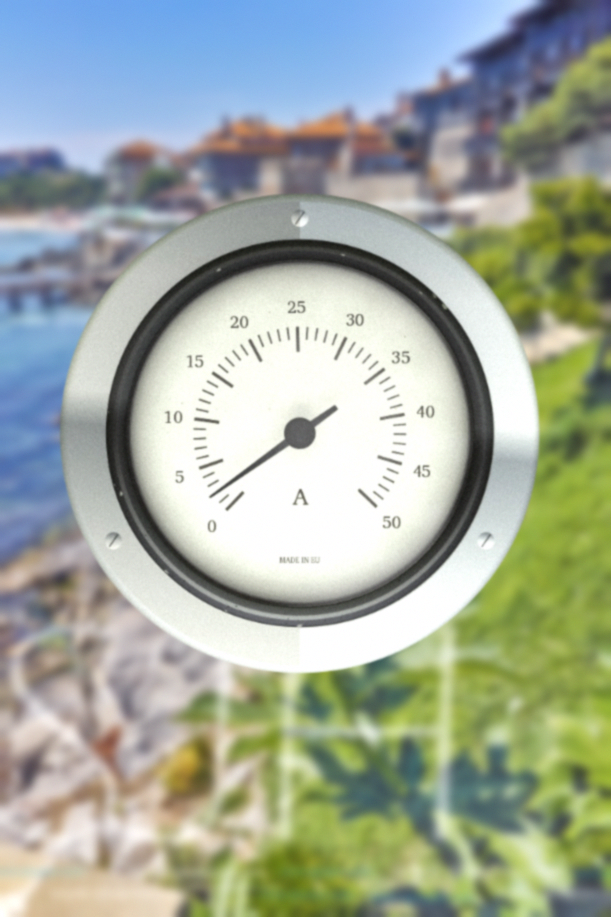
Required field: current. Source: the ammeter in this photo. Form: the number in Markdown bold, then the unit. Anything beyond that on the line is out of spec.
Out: **2** A
